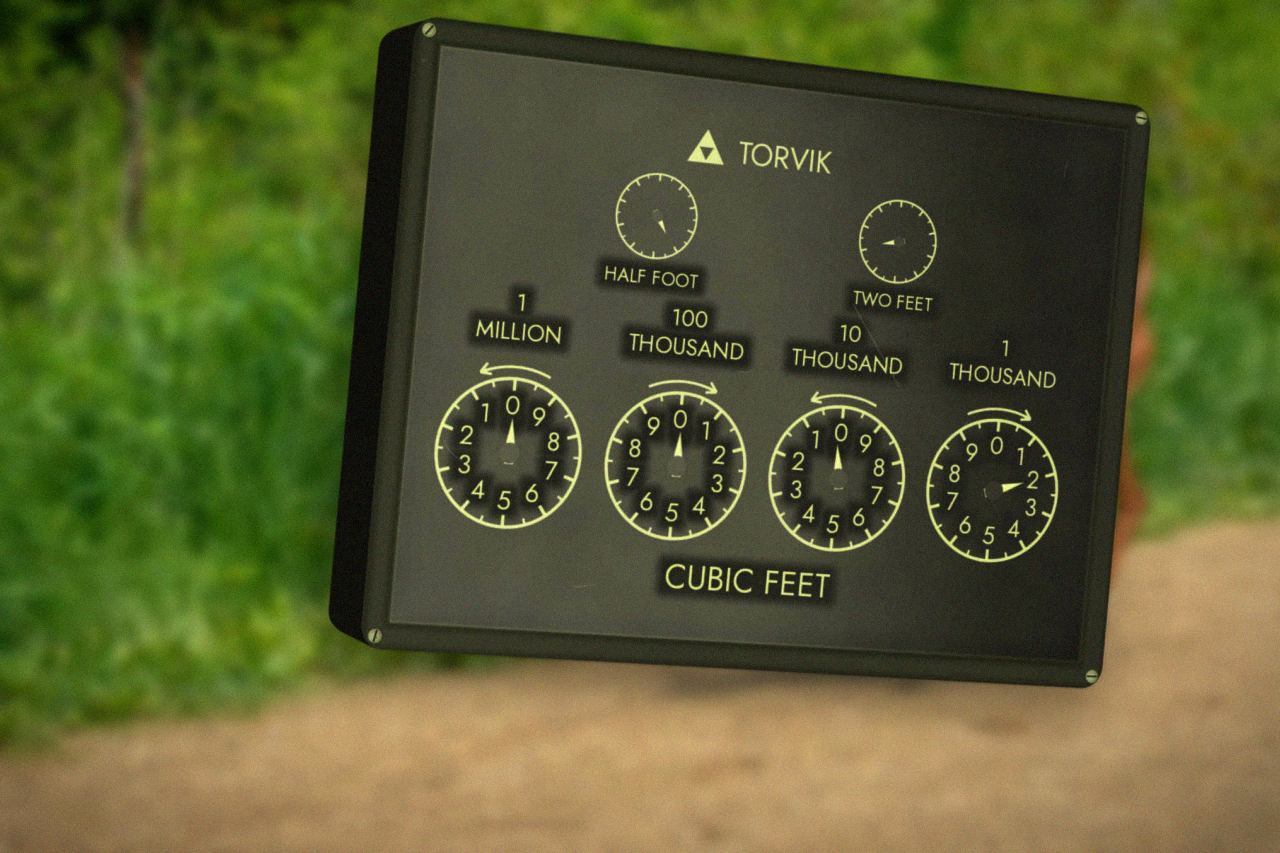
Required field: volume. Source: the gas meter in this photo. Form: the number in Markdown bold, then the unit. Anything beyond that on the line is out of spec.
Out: **200** ft³
